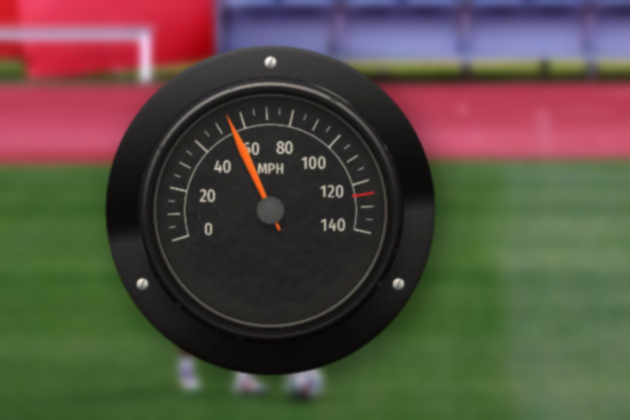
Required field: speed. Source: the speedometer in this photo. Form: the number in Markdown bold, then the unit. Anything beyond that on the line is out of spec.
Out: **55** mph
